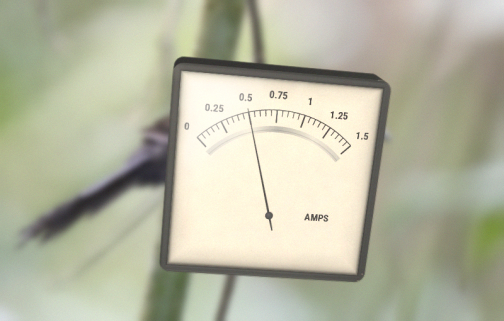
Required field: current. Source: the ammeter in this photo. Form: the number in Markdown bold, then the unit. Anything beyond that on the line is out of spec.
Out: **0.5** A
